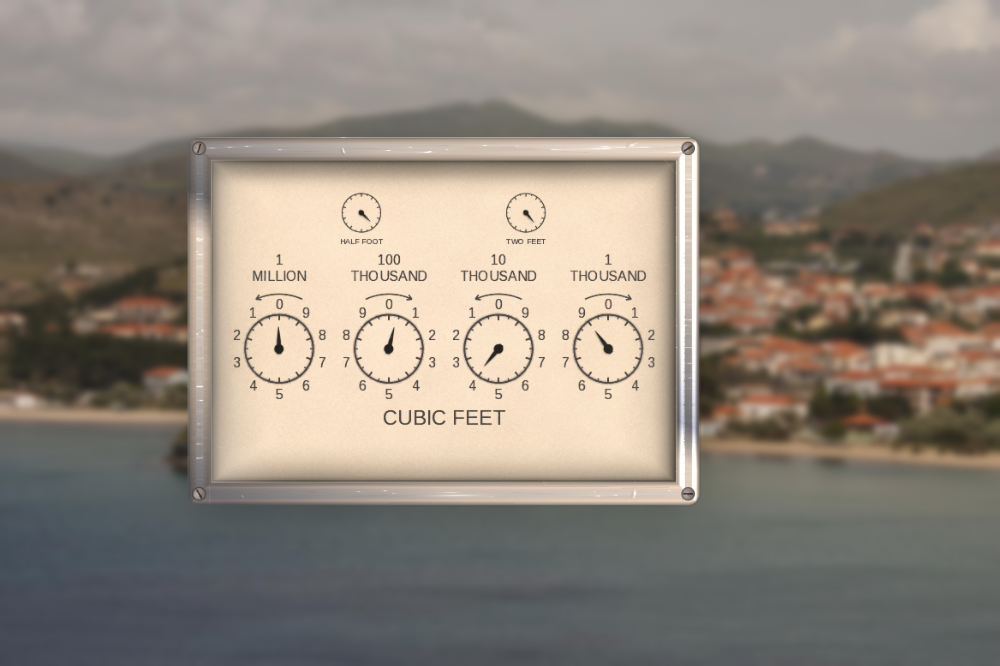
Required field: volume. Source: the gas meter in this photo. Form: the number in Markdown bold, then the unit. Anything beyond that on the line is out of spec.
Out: **3900** ft³
